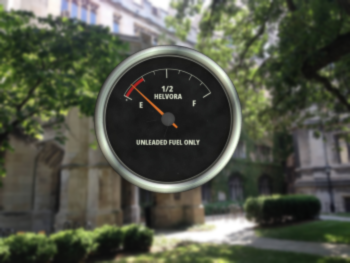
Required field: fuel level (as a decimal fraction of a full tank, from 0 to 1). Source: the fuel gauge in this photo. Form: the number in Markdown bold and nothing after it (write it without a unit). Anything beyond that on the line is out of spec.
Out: **0.125**
